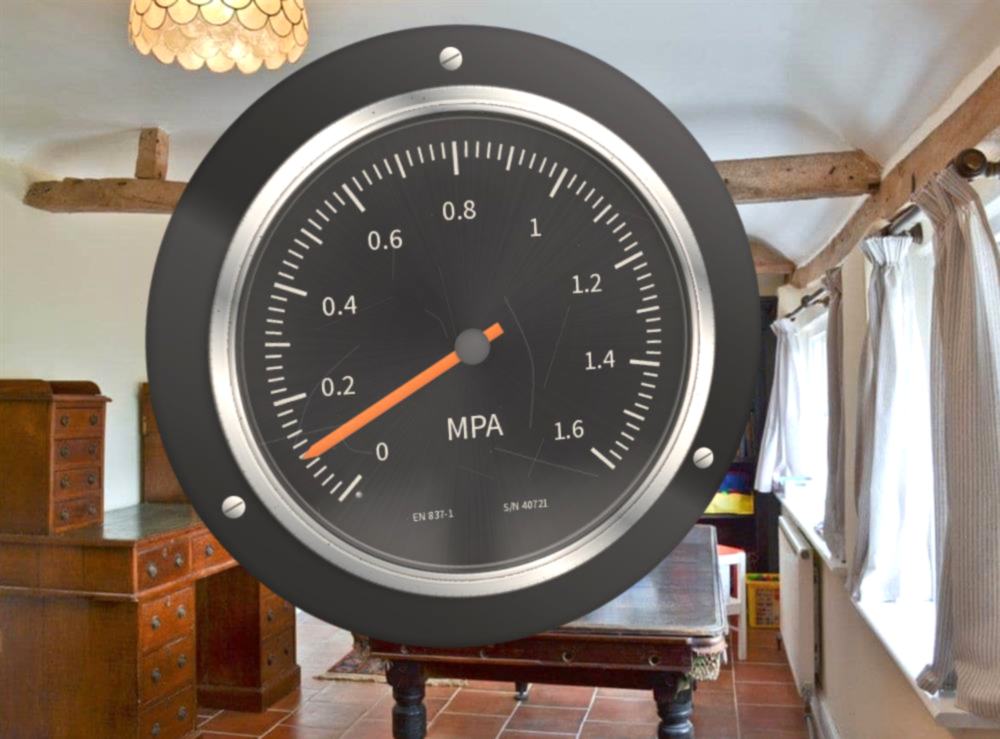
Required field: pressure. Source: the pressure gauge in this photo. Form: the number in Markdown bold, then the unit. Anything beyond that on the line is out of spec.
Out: **0.1** MPa
